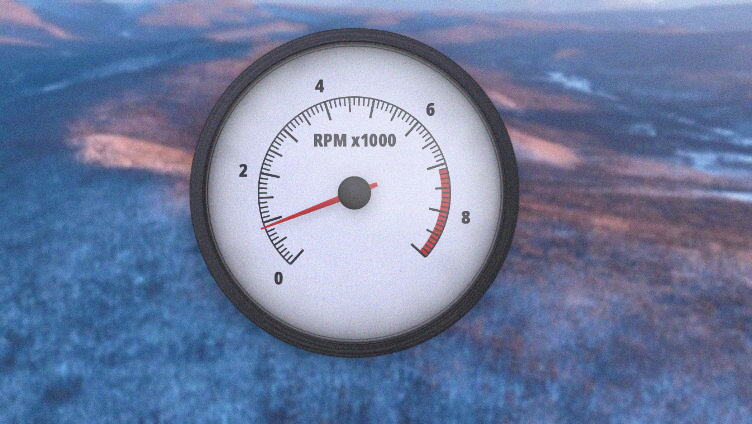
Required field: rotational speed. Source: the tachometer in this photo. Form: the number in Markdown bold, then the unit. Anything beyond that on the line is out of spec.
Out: **900** rpm
